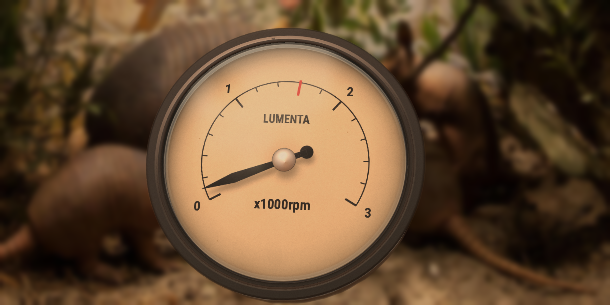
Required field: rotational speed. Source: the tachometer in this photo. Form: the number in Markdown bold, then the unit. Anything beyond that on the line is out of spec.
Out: **100** rpm
